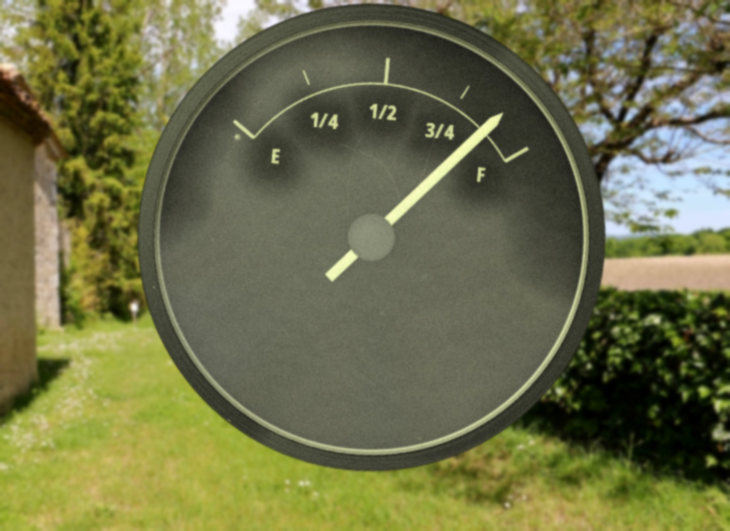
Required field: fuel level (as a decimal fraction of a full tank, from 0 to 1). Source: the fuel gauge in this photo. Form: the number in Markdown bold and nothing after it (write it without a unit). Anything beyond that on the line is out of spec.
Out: **0.875**
